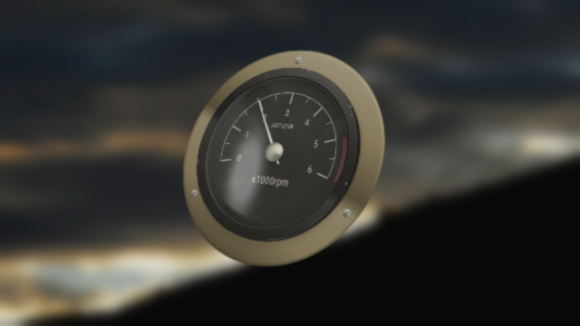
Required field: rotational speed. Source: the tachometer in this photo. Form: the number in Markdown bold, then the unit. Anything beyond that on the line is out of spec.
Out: **2000** rpm
